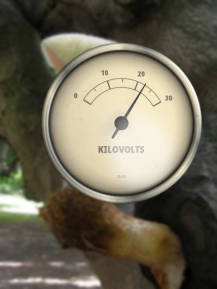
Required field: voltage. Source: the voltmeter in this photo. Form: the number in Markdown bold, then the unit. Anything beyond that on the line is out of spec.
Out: **22.5** kV
